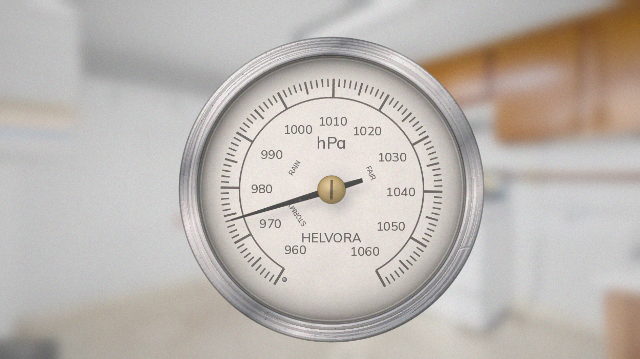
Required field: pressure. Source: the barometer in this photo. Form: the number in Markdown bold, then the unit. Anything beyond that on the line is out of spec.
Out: **974** hPa
